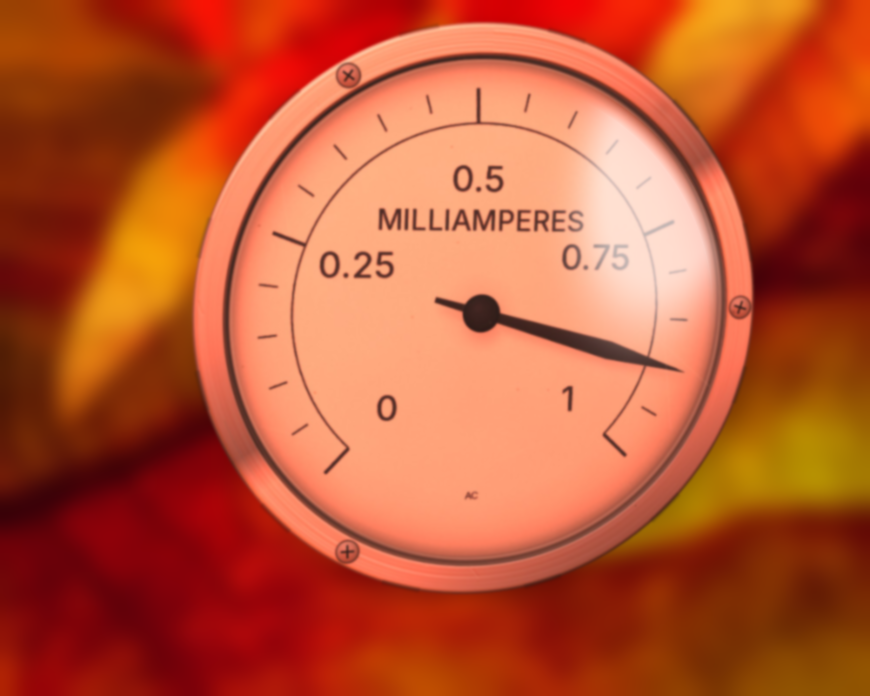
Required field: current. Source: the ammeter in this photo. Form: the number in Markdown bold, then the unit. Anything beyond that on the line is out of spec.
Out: **0.9** mA
